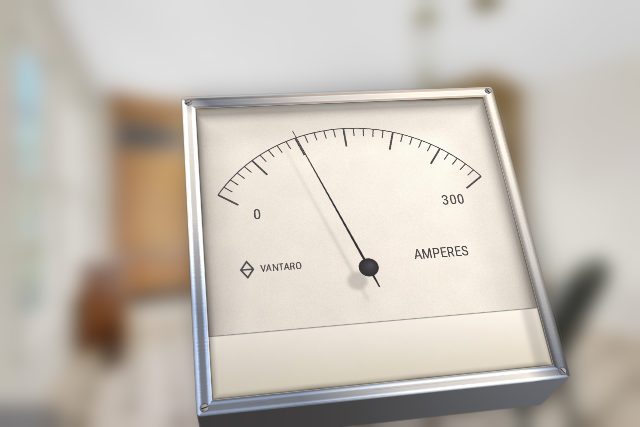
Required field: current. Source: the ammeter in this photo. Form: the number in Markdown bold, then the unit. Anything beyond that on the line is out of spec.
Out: **100** A
